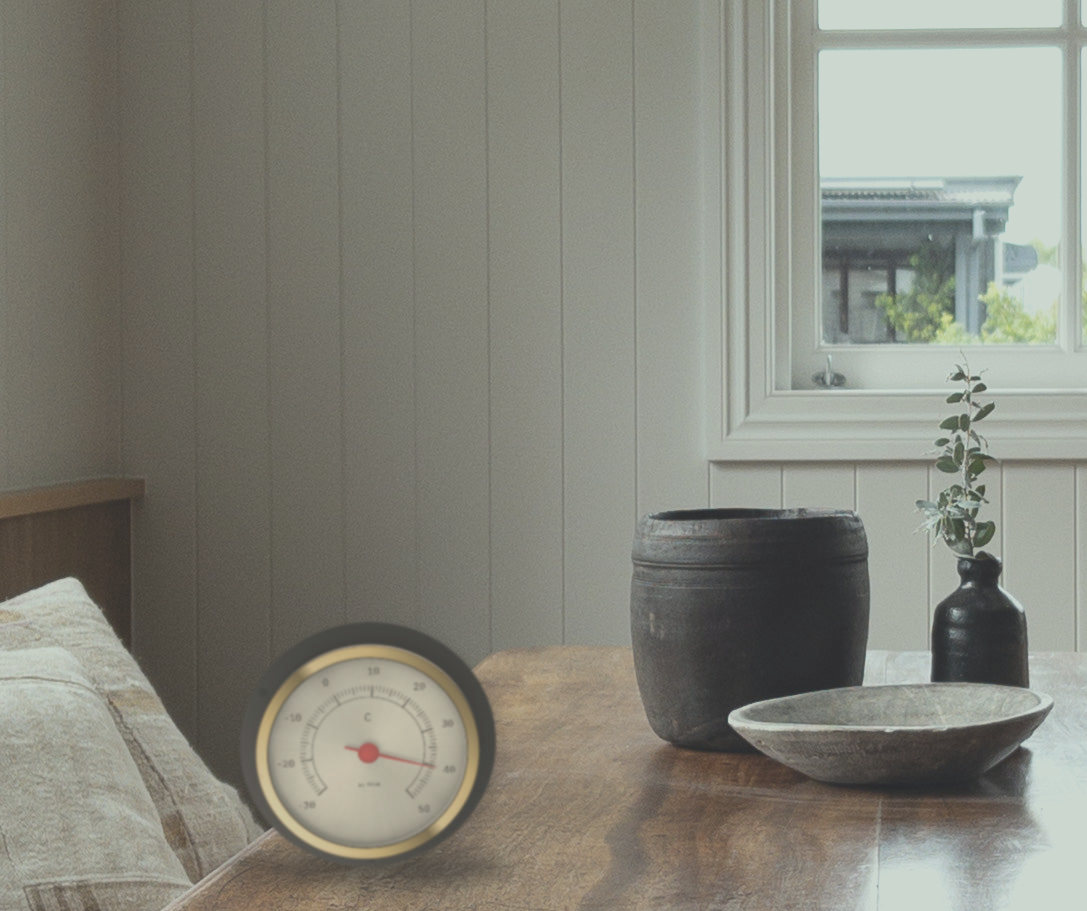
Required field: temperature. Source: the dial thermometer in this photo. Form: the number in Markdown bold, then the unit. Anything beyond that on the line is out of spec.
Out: **40** °C
